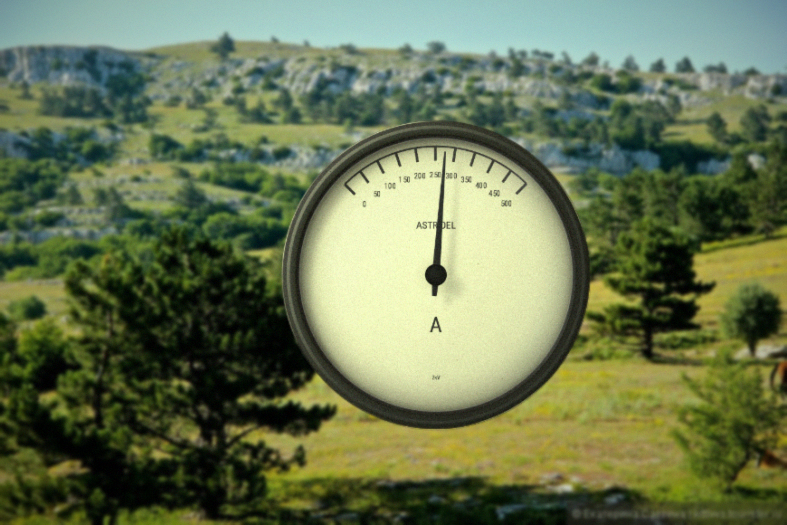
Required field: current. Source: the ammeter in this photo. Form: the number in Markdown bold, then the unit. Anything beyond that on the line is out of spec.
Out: **275** A
